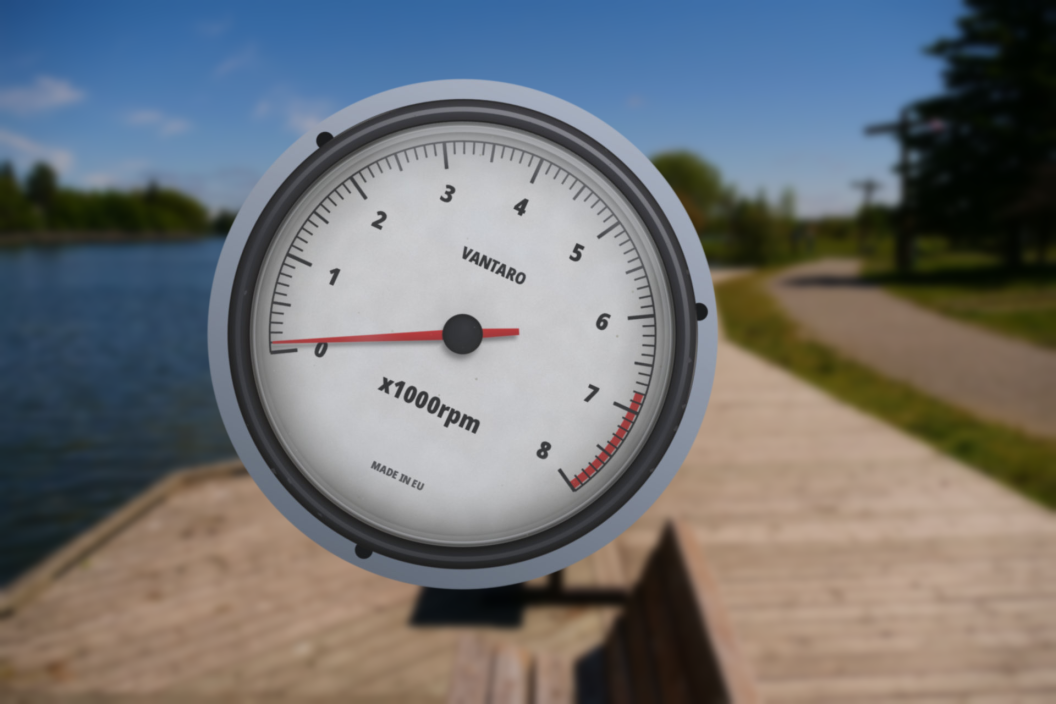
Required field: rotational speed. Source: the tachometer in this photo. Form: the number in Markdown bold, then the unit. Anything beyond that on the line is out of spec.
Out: **100** rpm
